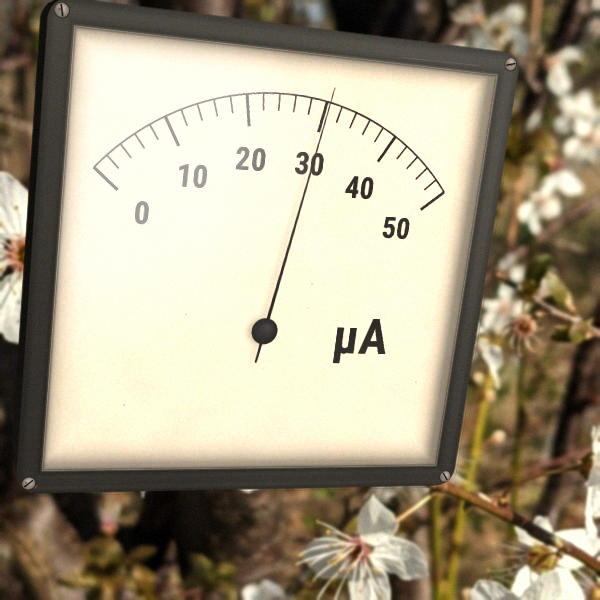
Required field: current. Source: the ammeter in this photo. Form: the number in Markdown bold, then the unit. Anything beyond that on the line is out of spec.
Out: **30** µA
